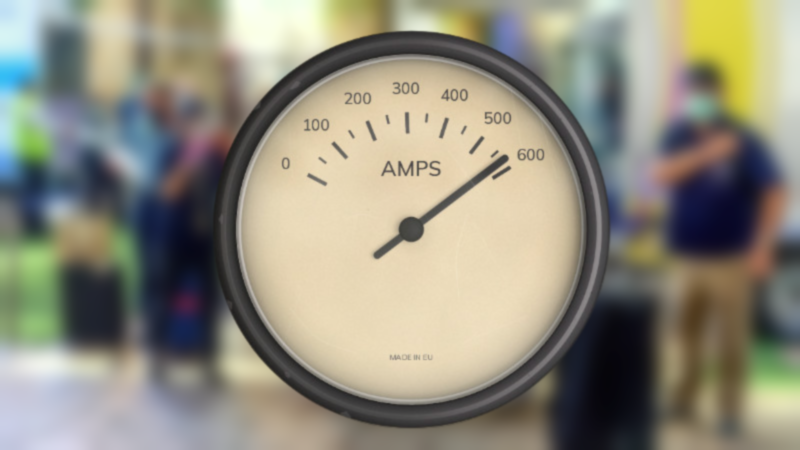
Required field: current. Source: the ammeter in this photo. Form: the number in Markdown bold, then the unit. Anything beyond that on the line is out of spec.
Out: **575** A
